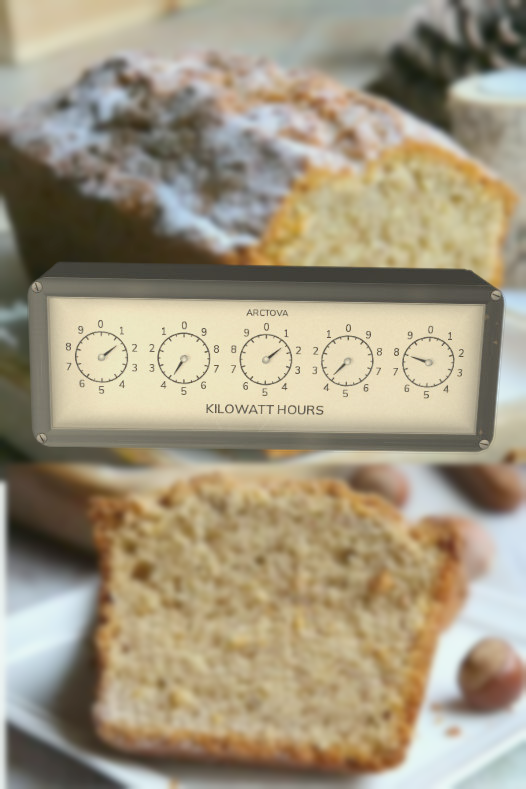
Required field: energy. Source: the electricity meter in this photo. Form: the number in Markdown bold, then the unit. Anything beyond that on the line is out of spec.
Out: **14138** kWh
